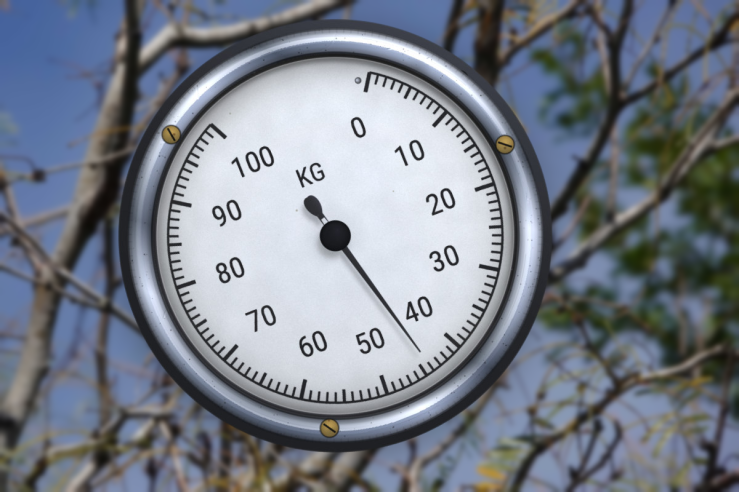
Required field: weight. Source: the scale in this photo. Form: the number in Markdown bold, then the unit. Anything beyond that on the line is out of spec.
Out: **44** kg
